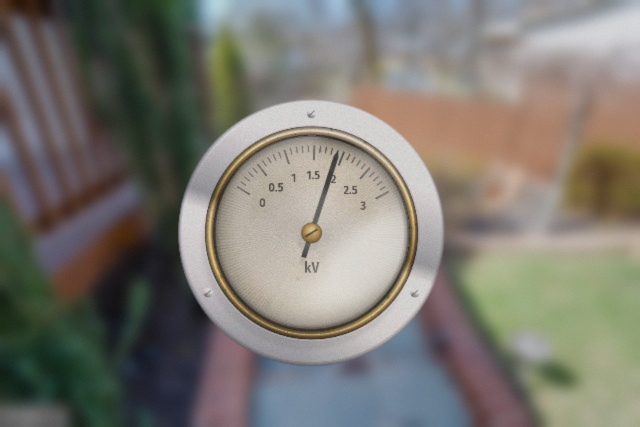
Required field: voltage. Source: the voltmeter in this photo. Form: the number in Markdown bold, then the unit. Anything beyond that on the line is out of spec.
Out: **1.9** kV
